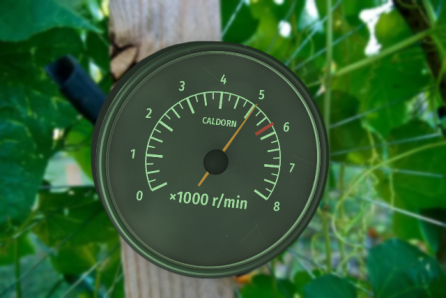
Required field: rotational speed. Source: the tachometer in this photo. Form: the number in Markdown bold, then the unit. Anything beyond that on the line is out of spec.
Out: **5000** rpm
